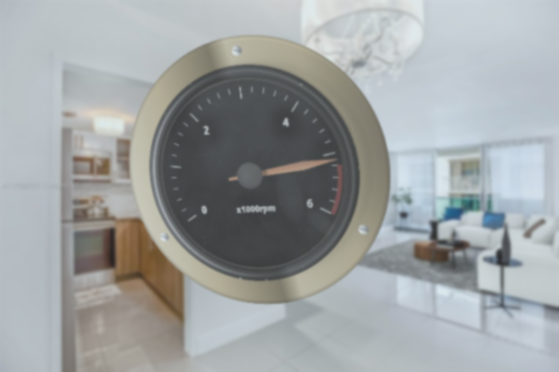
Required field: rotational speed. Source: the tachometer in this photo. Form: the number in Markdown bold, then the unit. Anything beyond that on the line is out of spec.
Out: **5100** rpm
